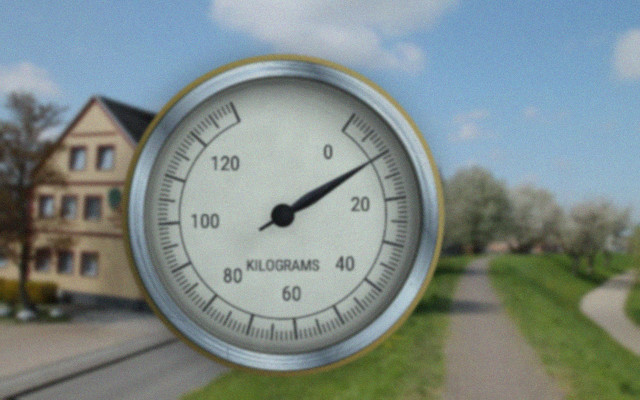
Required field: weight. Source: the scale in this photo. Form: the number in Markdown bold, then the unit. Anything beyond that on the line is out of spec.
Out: **10** kg
